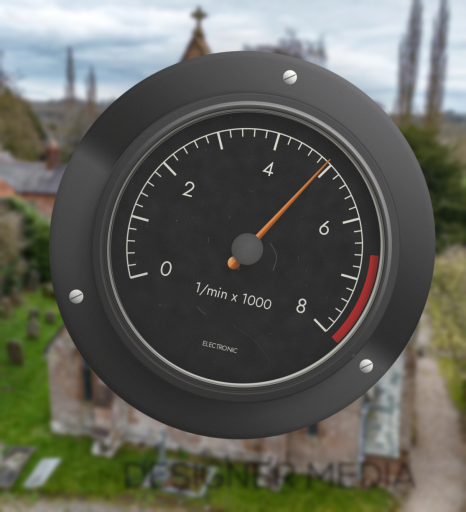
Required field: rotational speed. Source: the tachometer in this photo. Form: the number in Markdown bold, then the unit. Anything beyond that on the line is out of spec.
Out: **4900** rpm
